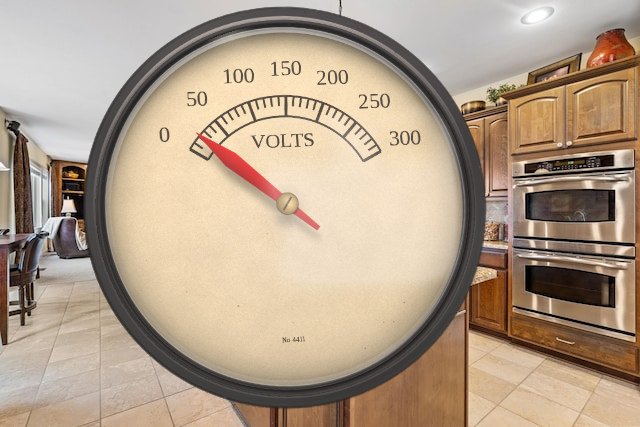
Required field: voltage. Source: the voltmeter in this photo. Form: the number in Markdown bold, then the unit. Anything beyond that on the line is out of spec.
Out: **20** V
